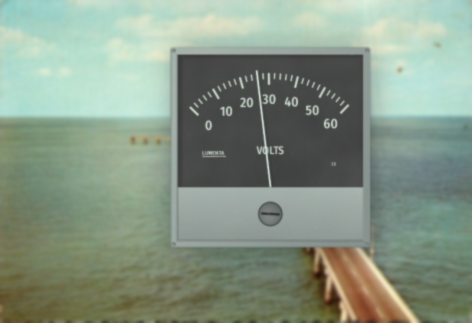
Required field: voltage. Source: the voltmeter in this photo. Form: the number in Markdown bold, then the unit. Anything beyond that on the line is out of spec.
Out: **26** V
